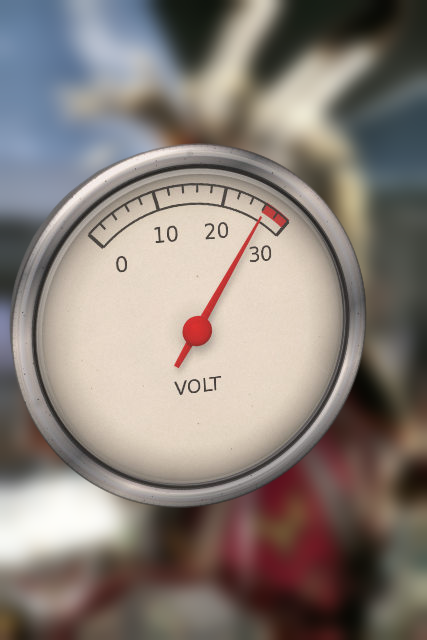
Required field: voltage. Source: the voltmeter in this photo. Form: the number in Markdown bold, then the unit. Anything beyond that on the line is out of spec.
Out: **26** V
